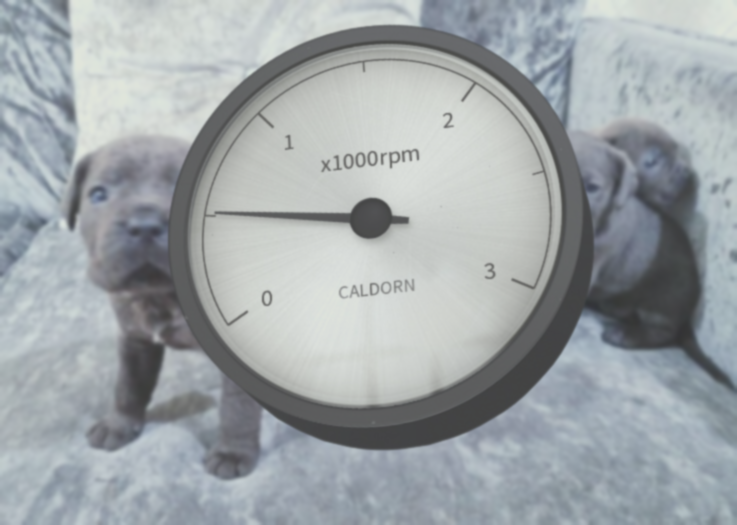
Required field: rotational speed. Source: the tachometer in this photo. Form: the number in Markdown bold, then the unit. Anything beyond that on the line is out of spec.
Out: **500** rpm
